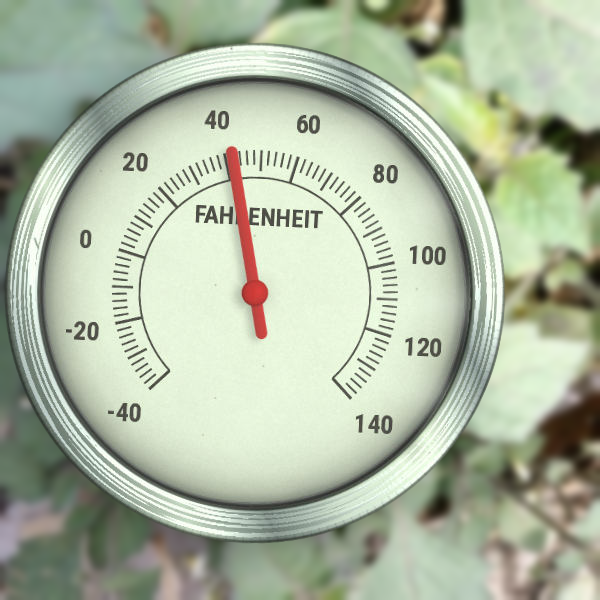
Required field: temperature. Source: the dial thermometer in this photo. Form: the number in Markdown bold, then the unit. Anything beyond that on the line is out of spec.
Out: **42** °F
